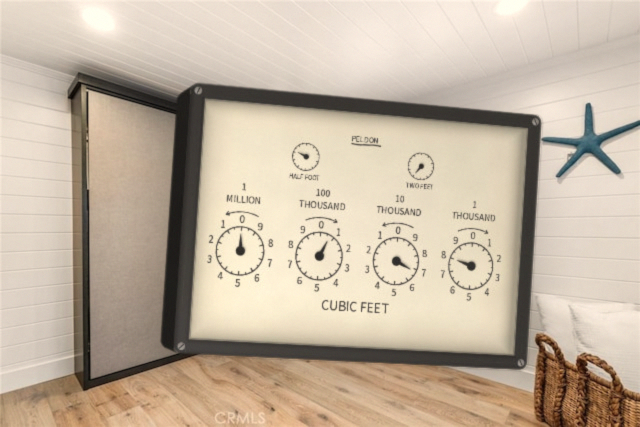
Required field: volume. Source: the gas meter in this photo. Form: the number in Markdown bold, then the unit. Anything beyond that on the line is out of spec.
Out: **6800** ft³
